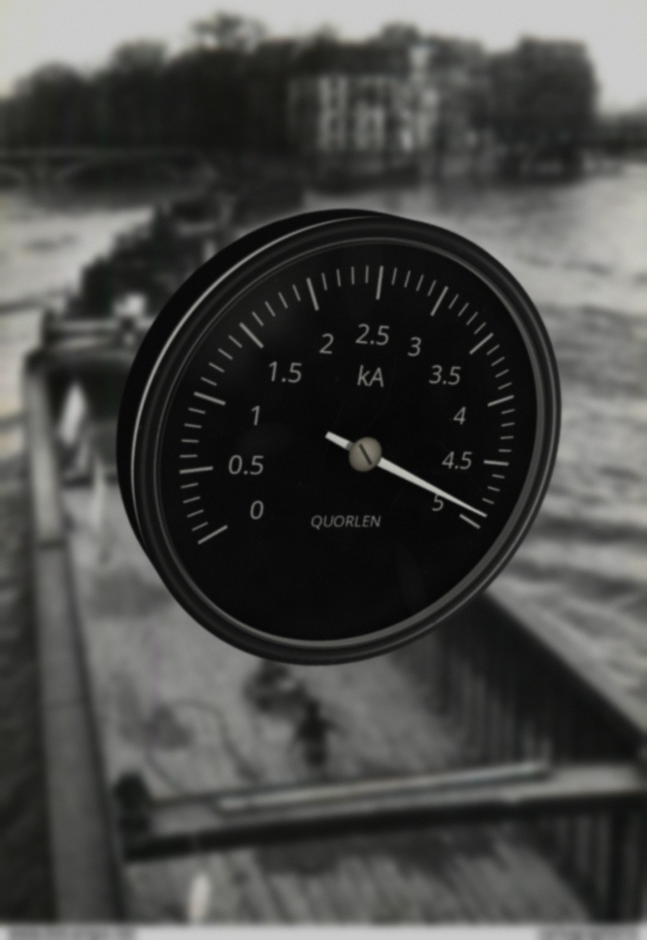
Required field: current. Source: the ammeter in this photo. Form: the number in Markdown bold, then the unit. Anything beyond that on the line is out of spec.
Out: **4.9** kA
